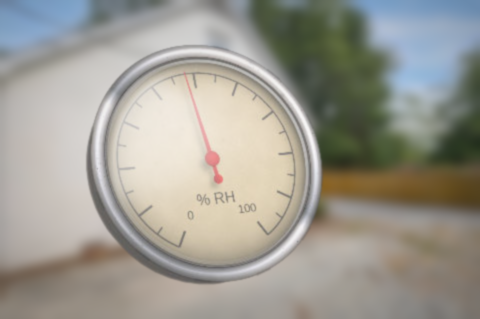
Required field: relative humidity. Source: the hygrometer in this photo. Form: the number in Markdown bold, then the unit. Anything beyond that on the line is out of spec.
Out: **47.5** %
